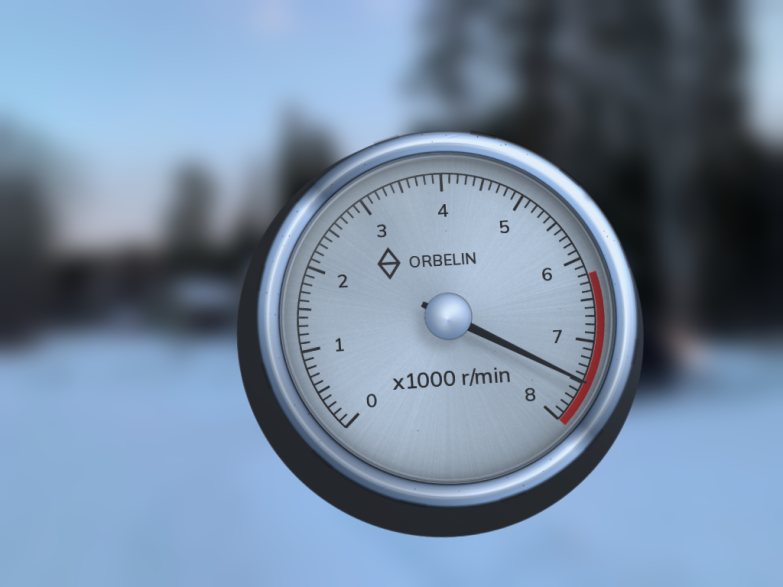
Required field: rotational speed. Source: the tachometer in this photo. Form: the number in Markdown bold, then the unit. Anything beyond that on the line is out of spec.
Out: **7500** rpm
